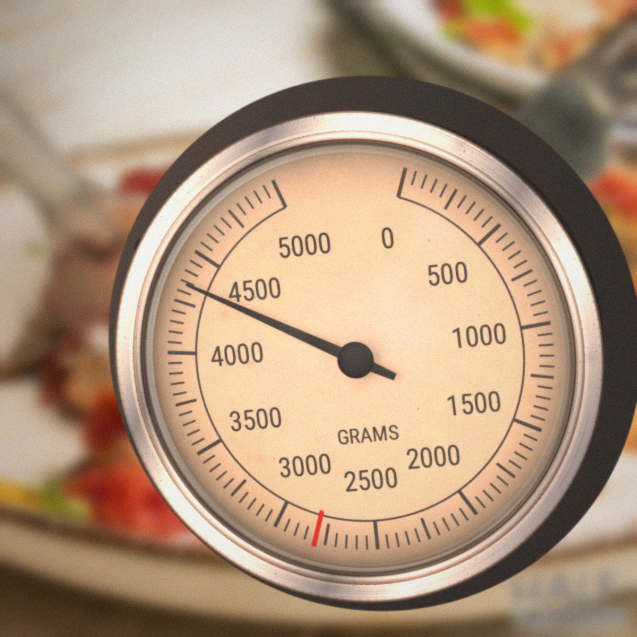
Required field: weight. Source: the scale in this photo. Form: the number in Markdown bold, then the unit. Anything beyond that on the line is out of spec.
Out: **4350** g
